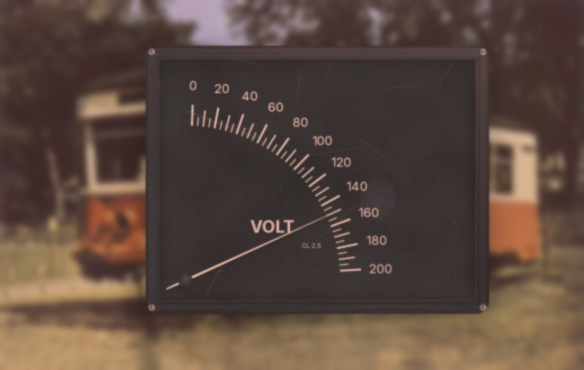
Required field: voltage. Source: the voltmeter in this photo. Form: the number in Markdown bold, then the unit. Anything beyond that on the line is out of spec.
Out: **150** V
